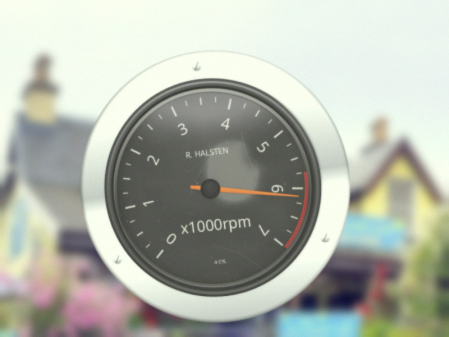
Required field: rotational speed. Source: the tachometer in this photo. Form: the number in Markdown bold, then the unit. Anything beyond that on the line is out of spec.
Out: **6125** rpm
